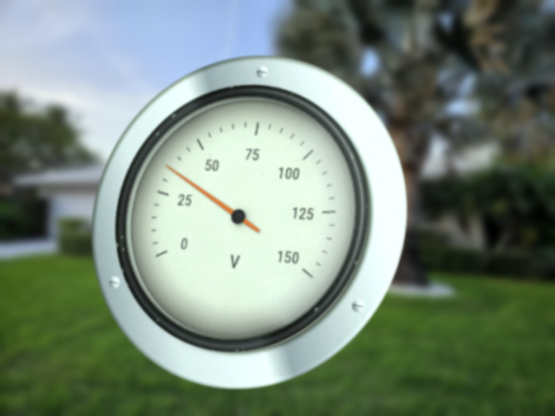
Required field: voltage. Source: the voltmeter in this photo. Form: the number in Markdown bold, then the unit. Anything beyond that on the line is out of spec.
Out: **35** V
